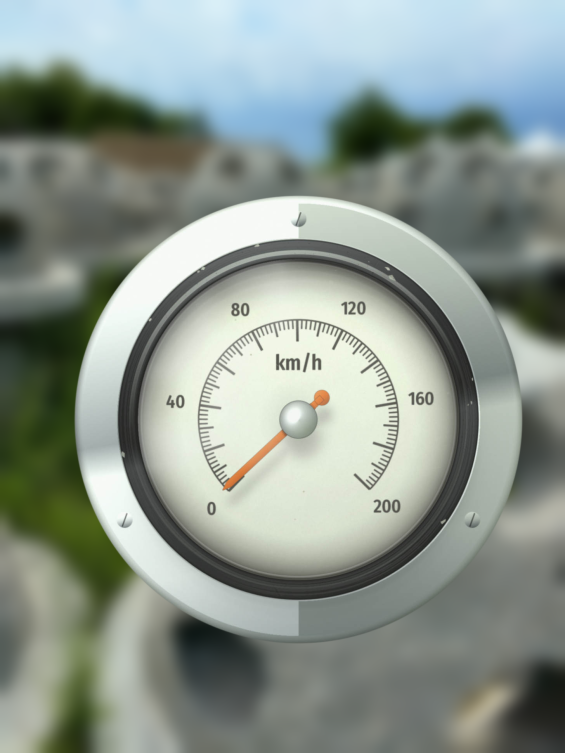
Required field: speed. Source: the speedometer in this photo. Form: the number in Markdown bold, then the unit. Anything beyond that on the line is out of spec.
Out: **2** km/h
